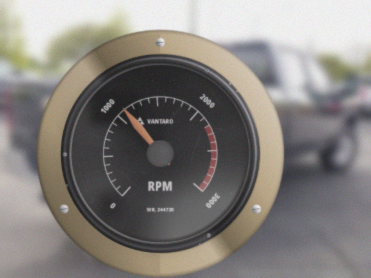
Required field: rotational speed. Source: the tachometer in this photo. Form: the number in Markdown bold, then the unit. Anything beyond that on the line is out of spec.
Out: **1100** rpm
